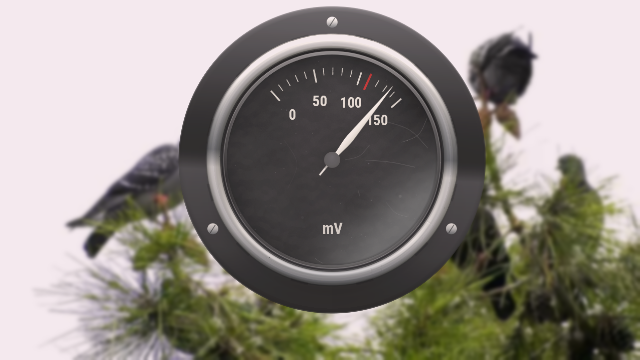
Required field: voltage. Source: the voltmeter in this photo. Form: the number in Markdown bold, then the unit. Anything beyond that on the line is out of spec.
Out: **135** mV
